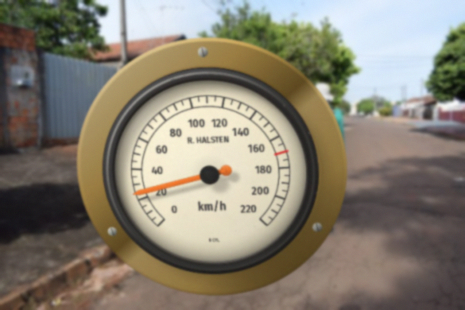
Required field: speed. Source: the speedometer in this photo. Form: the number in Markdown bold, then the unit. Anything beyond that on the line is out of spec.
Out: **25** km/h
